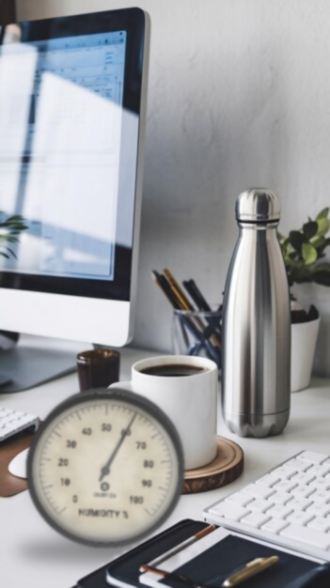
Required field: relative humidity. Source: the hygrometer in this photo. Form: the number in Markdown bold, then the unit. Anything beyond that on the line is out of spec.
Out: **60** %
